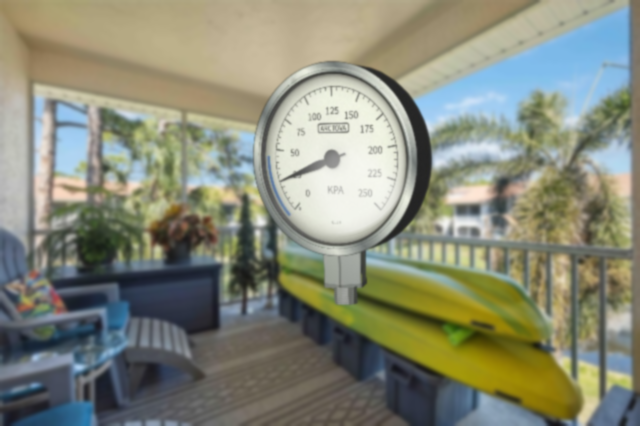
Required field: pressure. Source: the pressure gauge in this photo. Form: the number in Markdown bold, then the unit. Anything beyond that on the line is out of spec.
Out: **25** kPa
